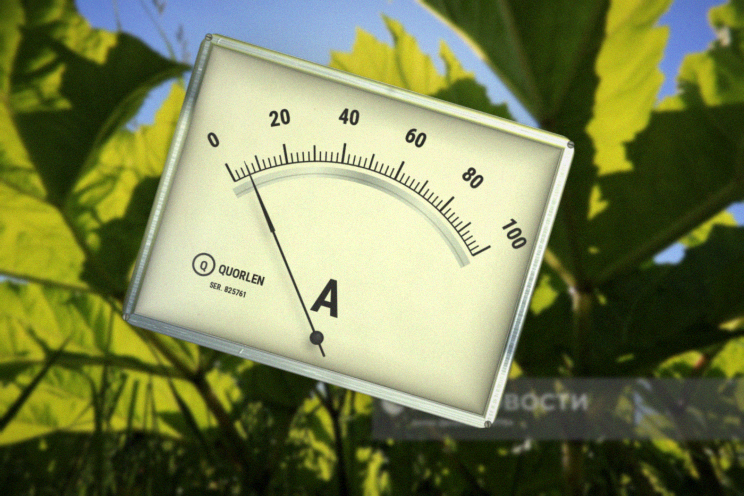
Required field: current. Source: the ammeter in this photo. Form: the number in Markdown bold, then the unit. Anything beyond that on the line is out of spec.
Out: **6** A
